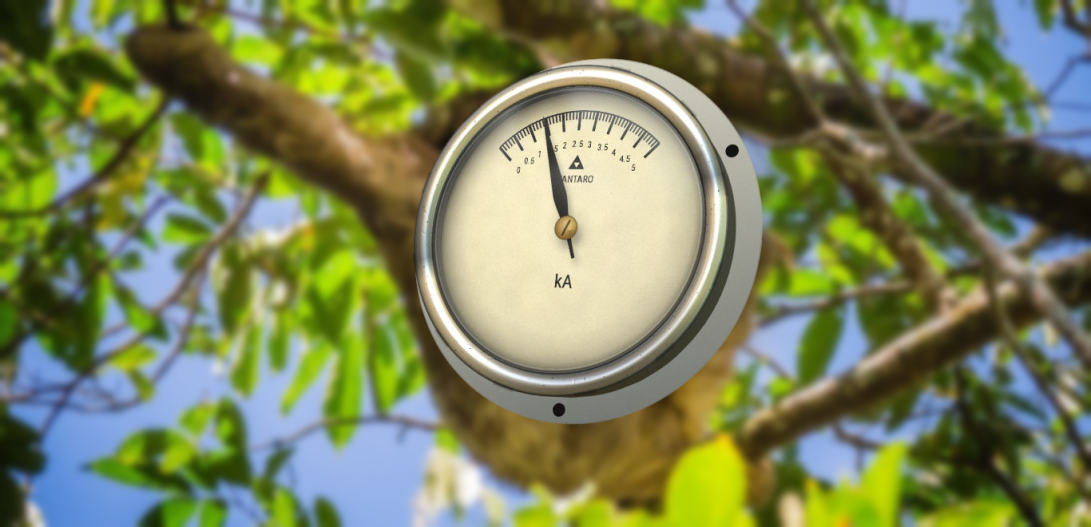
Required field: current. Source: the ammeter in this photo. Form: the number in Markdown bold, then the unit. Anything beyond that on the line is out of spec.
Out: **1.5** kA
